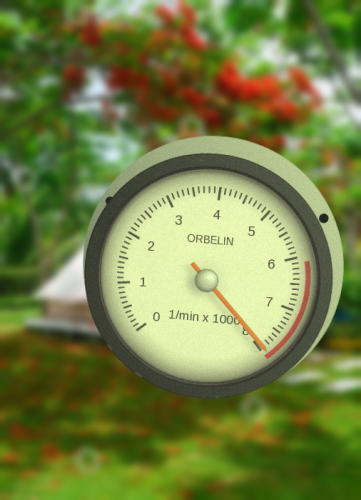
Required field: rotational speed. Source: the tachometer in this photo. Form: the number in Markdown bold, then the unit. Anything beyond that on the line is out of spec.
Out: **7900** rpm
